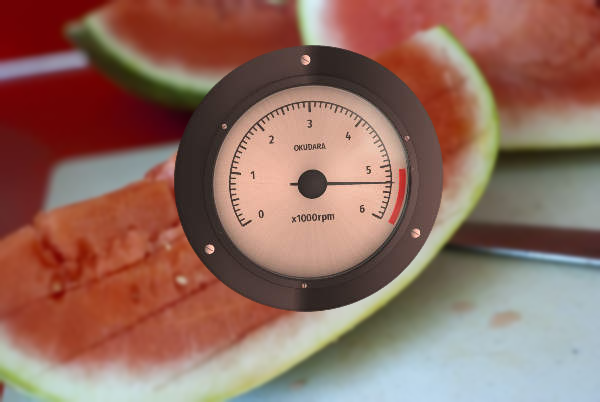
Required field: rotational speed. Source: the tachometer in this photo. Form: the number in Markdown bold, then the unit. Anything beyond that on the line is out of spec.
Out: **5300** rpm
